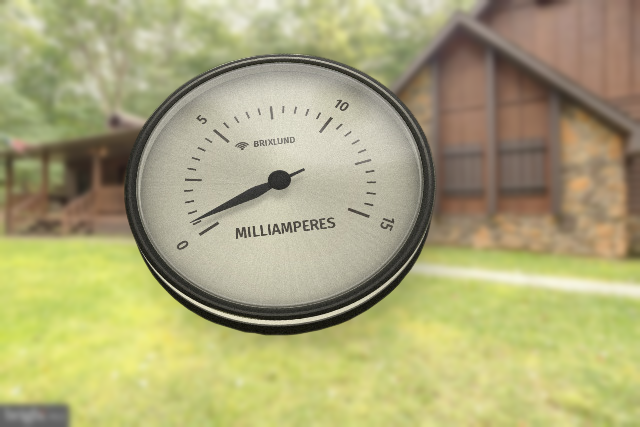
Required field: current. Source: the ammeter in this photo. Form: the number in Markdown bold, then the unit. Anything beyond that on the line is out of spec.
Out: **0.5** mA
